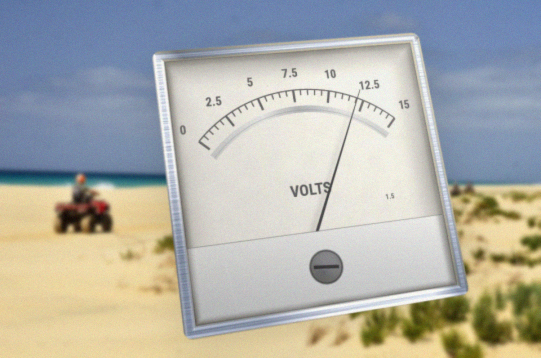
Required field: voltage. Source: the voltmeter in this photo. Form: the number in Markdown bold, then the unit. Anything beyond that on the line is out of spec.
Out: **12** V
